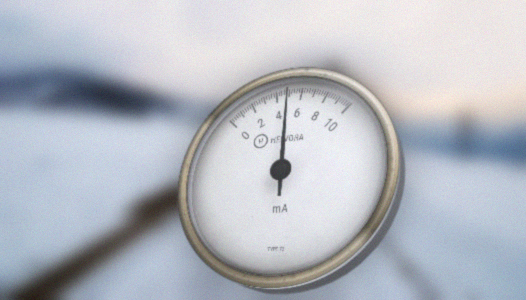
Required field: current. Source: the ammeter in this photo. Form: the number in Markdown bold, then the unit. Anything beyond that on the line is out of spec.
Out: **5** mA
